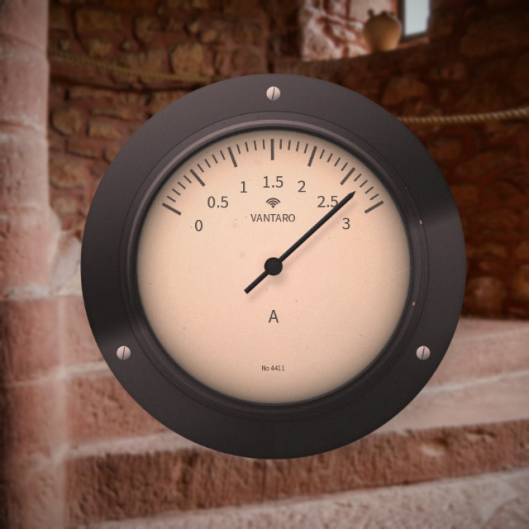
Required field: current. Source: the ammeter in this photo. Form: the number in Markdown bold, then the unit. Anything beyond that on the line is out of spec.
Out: **2.7** A
